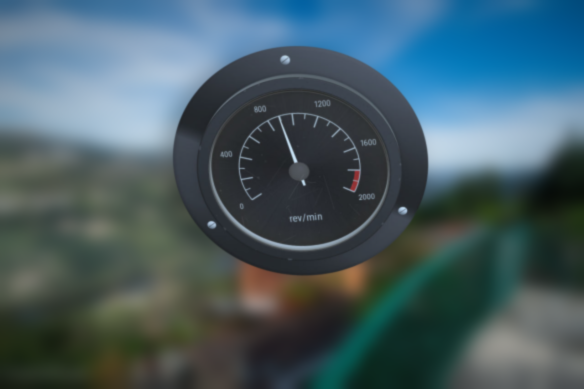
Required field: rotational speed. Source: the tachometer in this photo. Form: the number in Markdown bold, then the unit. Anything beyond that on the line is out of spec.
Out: **900** rpm
